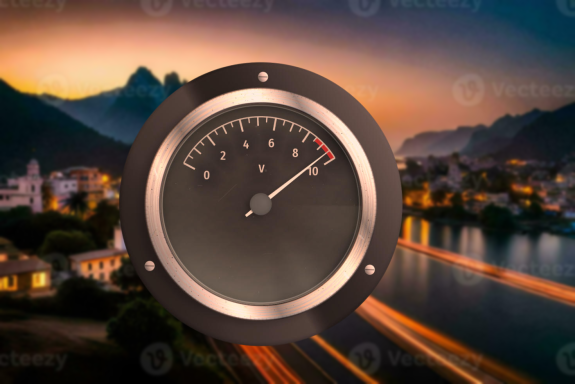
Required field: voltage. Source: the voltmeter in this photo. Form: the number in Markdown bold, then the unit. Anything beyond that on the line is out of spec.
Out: **9.5** V
